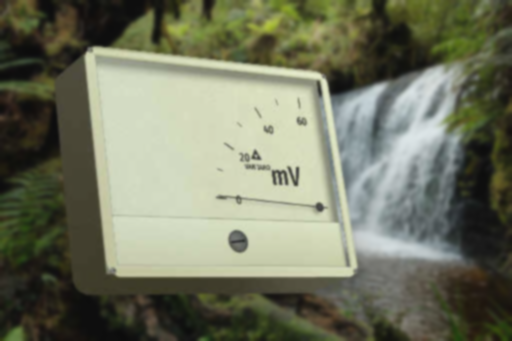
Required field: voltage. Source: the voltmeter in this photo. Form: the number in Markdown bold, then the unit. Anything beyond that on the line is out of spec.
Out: **0** mV
